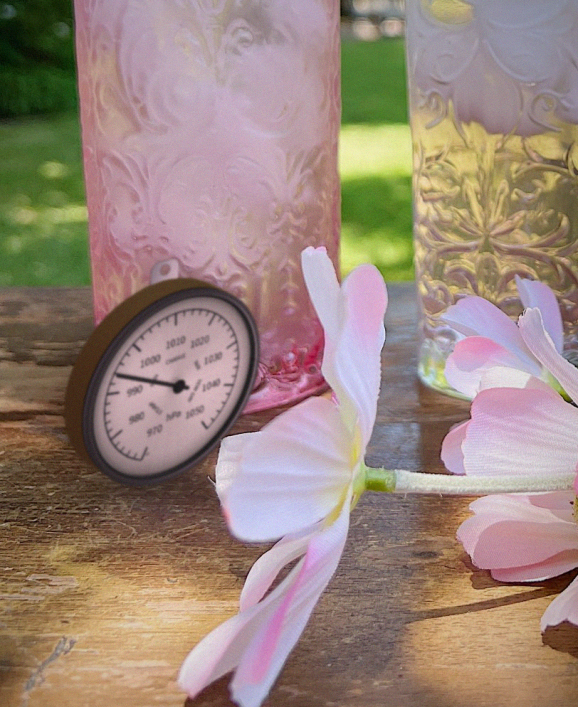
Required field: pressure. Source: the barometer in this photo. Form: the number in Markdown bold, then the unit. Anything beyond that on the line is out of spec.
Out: **994** hPa
